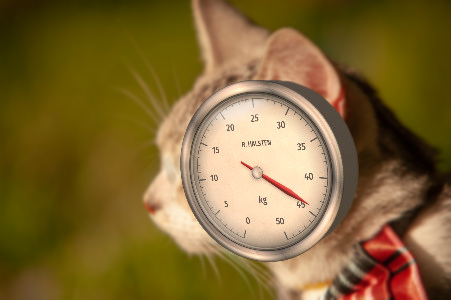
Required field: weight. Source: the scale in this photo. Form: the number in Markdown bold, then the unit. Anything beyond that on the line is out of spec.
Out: **44** kg
